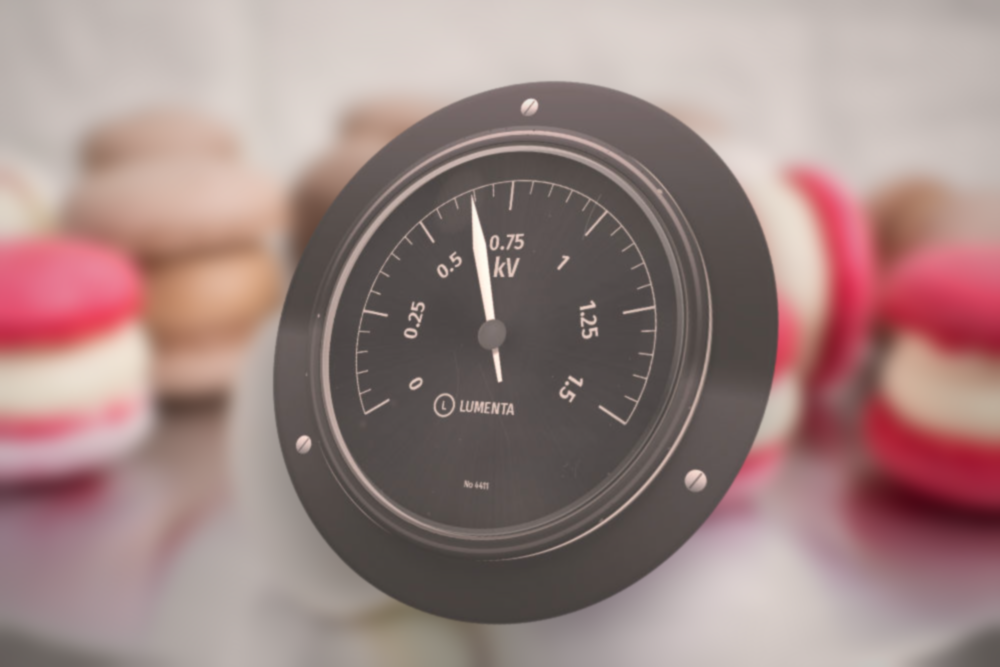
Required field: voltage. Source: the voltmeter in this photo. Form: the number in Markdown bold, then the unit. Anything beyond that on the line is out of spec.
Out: **0.65** kV
